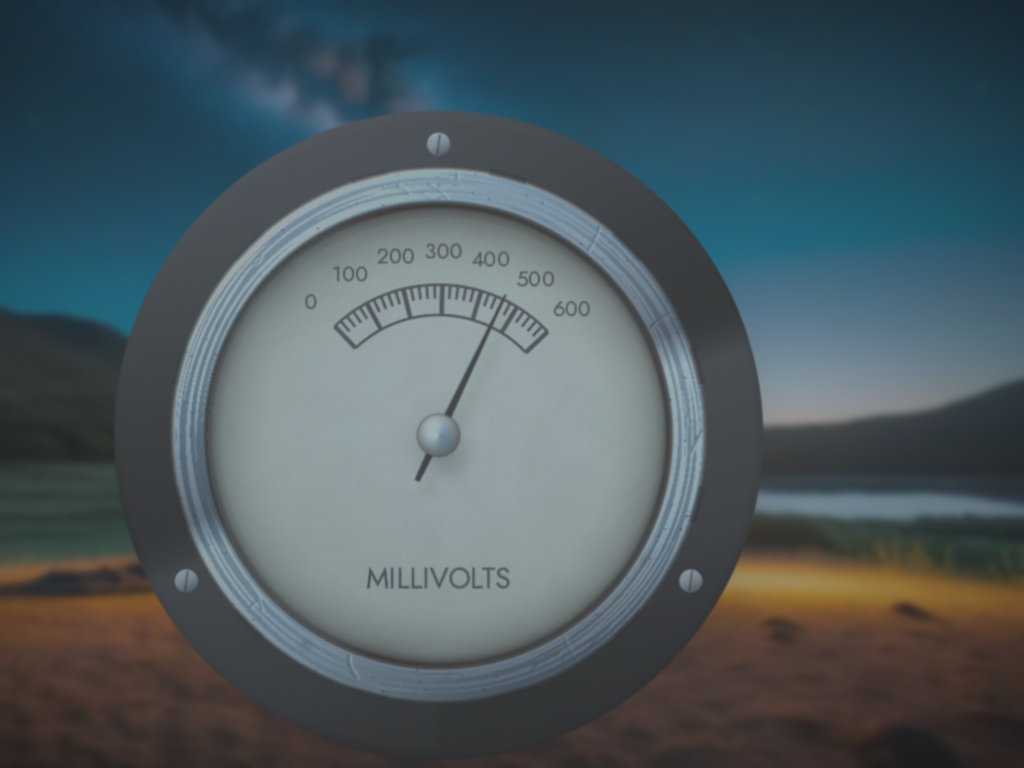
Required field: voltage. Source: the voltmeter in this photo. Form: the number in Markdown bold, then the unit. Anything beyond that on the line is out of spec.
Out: **460** mV
